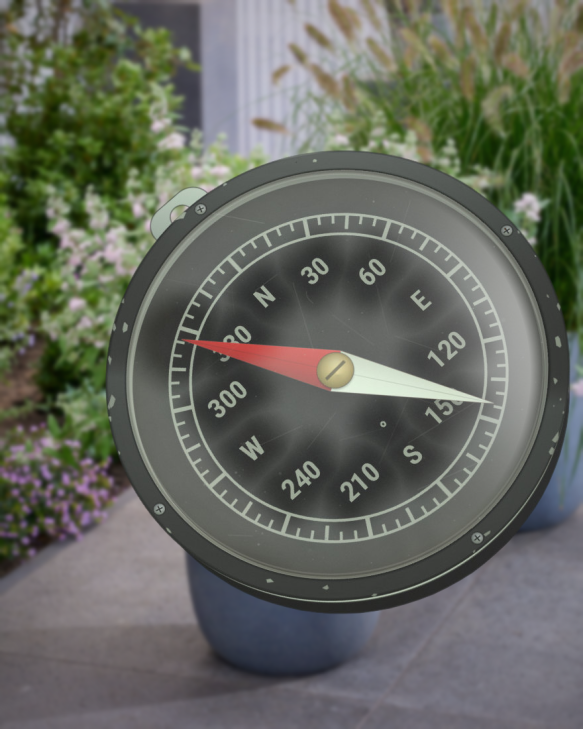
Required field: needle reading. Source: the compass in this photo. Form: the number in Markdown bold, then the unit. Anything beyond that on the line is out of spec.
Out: **325** °
